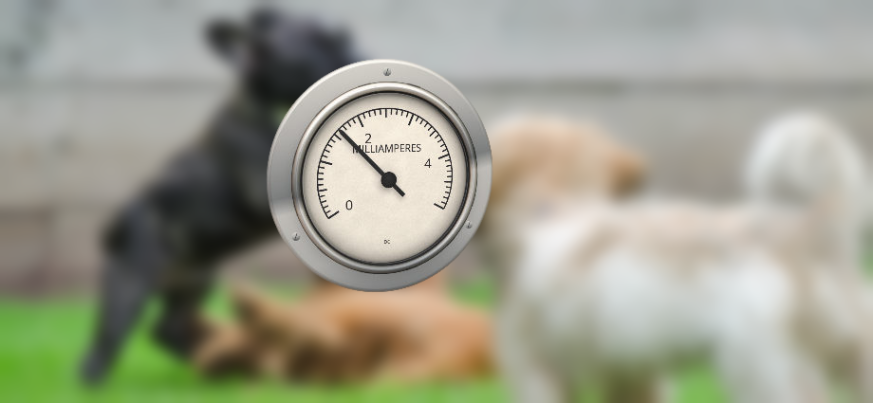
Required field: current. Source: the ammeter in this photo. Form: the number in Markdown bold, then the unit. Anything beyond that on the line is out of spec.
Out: **1.6** mA
